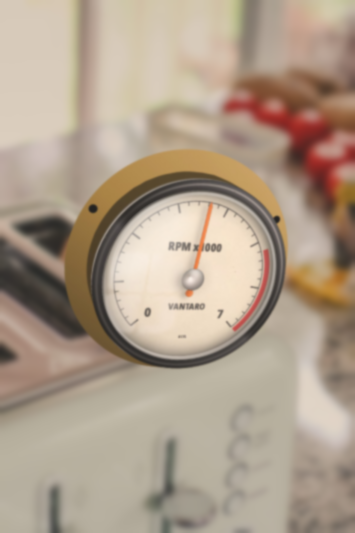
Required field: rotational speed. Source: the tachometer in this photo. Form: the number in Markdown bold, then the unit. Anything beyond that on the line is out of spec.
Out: **3600** rpm
